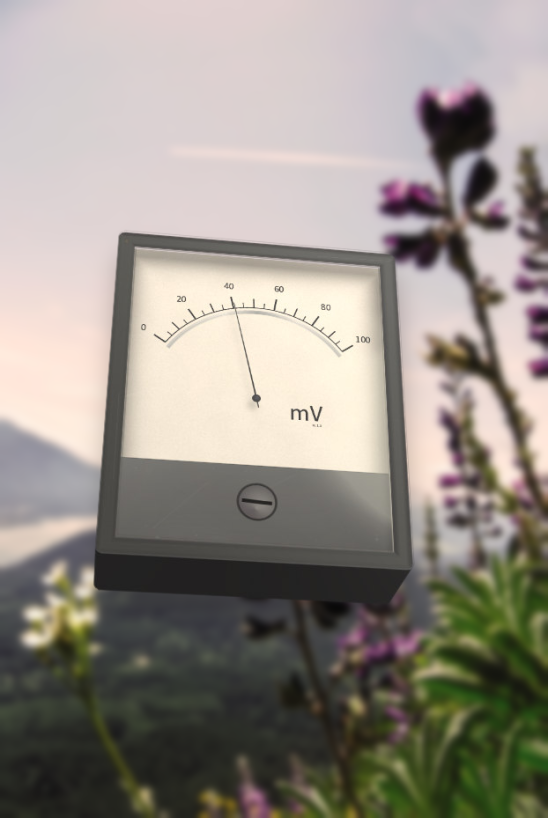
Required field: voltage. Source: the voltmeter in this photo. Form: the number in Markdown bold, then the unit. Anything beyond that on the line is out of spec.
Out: **40** mV
